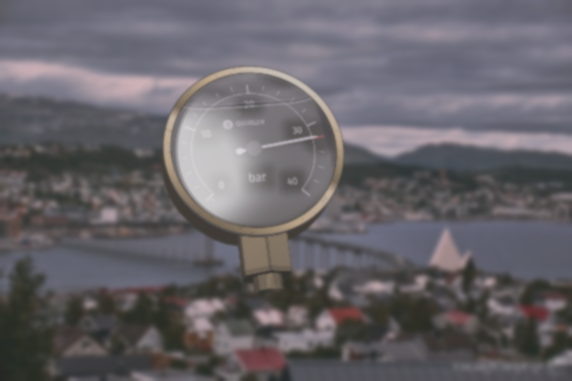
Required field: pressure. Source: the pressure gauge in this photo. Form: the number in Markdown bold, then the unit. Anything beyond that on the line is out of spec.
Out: **32** bar
